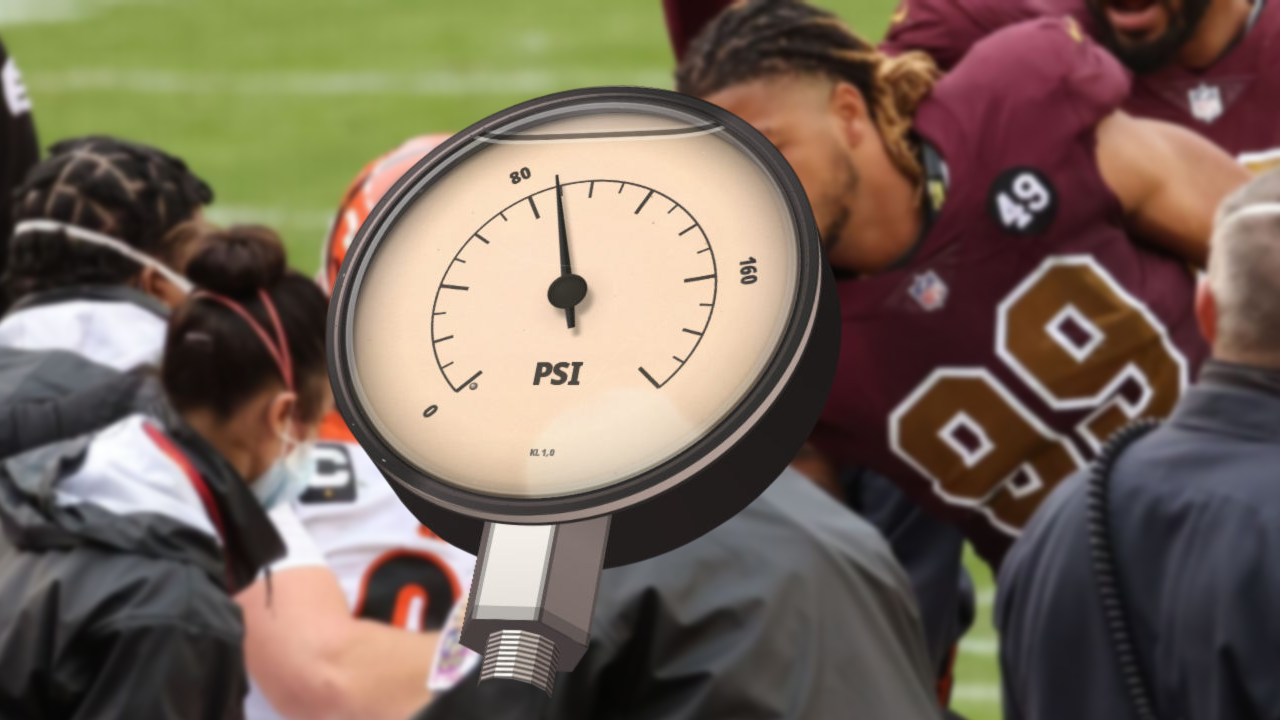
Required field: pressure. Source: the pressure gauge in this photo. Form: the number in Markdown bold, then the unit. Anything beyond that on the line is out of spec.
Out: **90** psi
